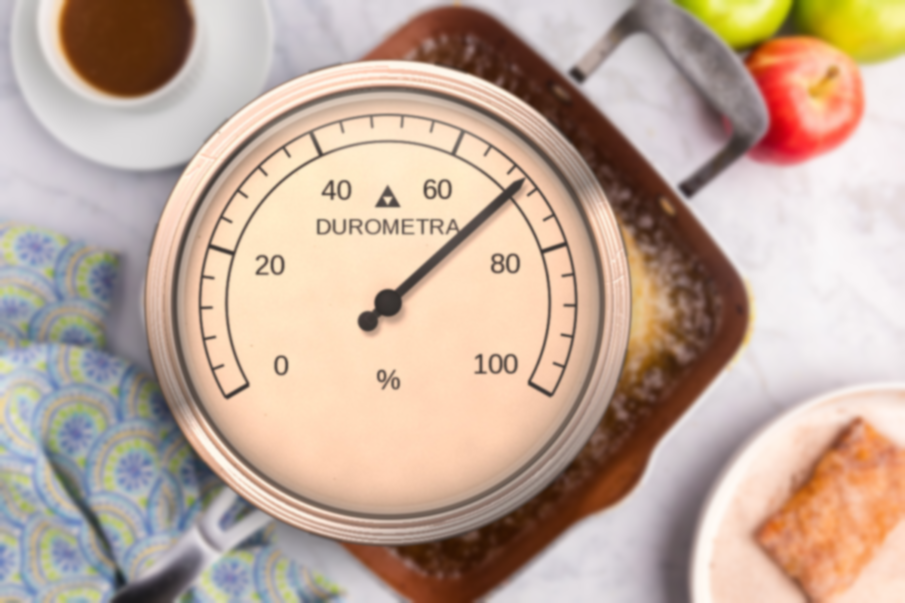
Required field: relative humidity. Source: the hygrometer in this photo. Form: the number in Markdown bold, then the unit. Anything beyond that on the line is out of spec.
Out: **70** %
